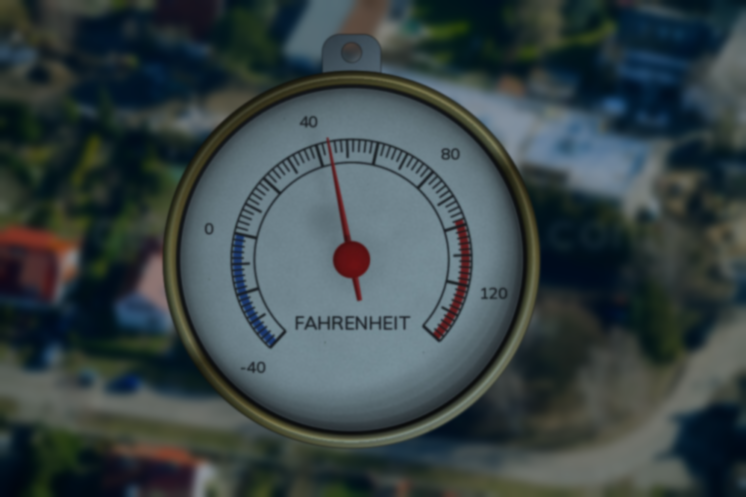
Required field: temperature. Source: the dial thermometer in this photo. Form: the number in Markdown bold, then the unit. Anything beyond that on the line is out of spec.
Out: **44** °F
